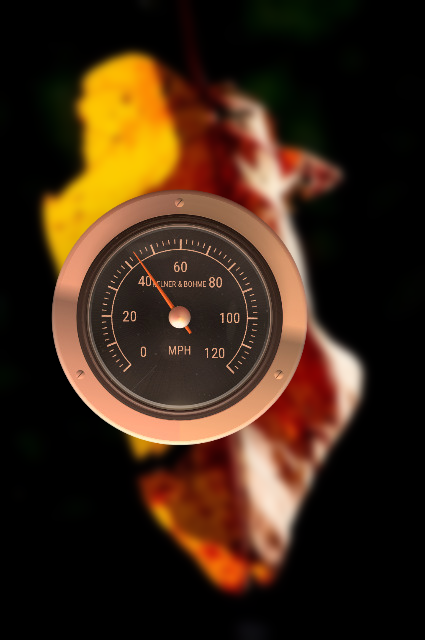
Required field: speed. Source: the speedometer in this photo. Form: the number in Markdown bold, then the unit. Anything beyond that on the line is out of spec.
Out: **44** mph
